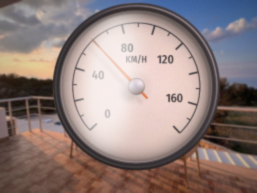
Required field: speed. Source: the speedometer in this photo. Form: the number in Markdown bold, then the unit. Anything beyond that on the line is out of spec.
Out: **60** km/h
